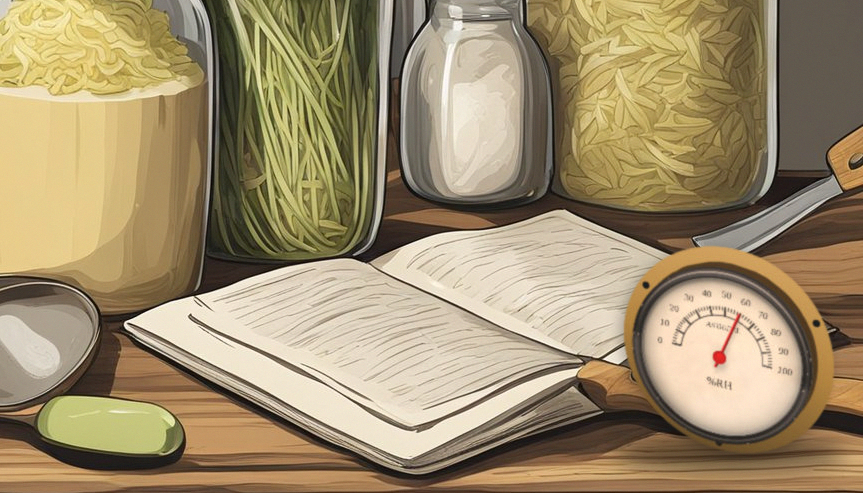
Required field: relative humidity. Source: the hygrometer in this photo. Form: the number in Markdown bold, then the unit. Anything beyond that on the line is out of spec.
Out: **60** %
